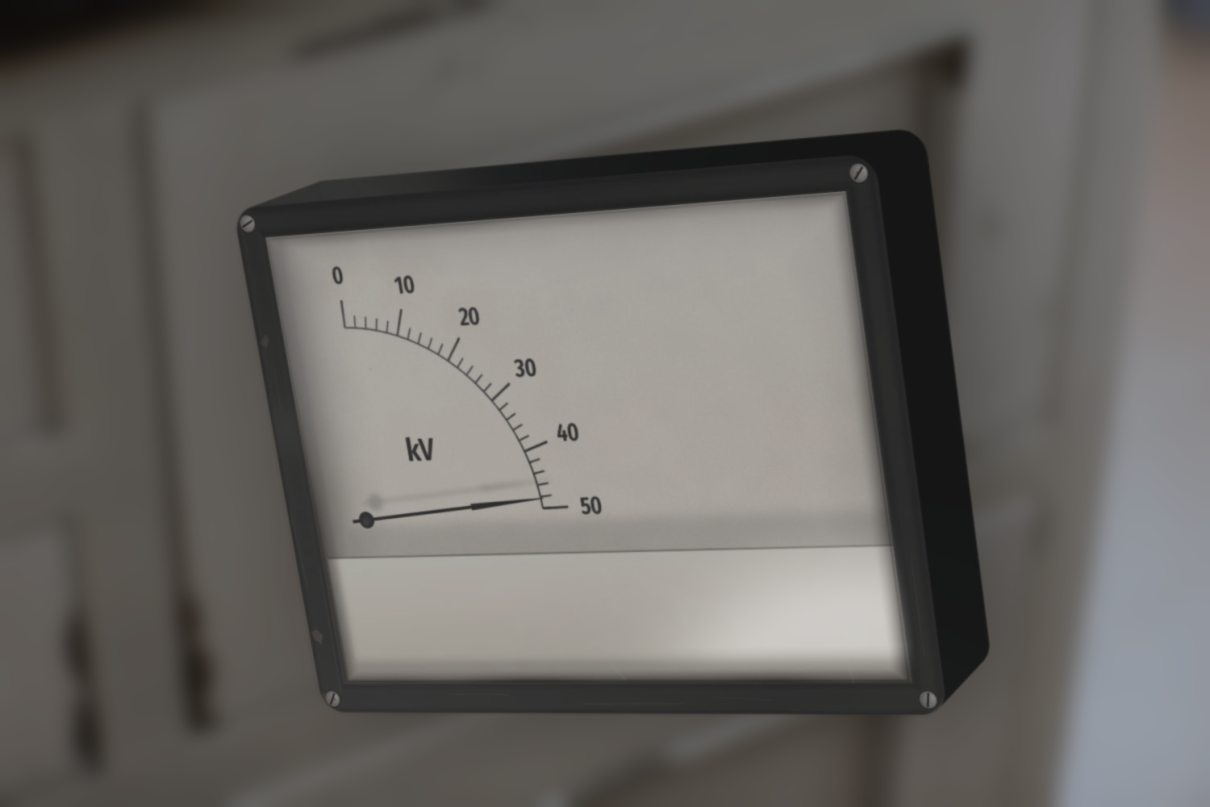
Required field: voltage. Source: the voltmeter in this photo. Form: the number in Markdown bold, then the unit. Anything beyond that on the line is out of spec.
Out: **48** kV
